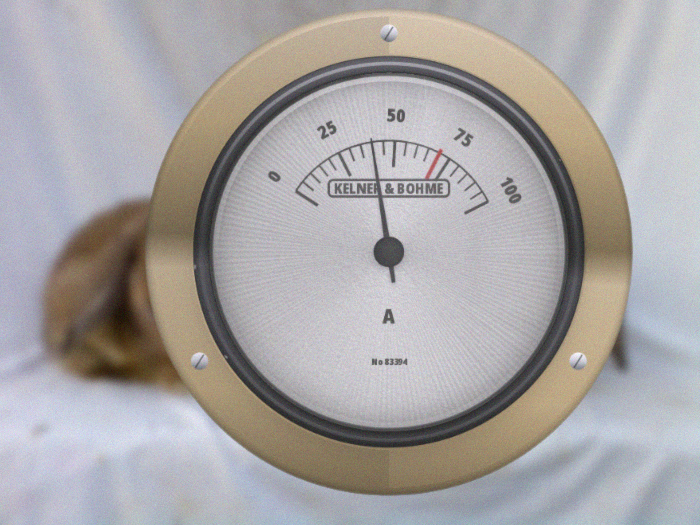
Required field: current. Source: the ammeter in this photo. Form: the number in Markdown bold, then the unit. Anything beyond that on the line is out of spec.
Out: **40** A
